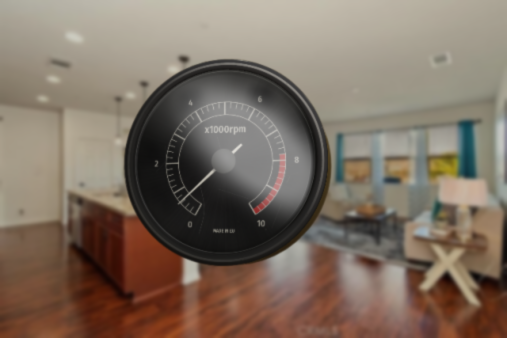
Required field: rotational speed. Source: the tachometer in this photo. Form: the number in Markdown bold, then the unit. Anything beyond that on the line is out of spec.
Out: **600** rpm
